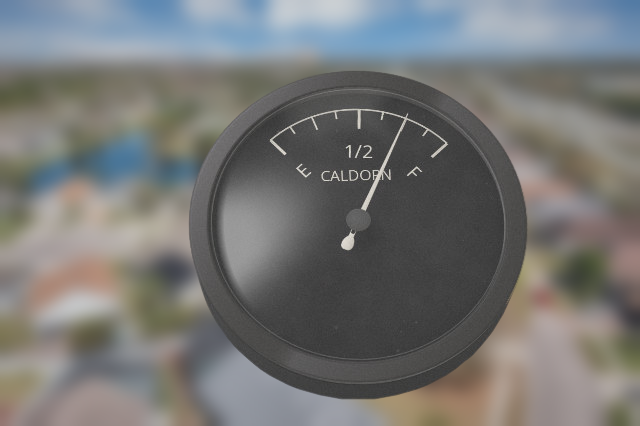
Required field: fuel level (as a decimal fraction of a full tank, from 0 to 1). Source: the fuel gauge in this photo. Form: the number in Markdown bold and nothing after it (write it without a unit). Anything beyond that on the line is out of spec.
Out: **0.75**
